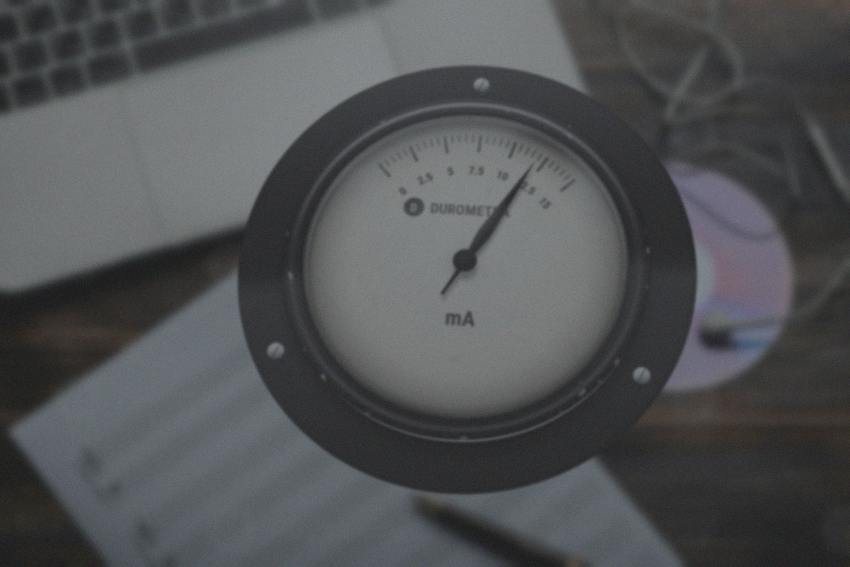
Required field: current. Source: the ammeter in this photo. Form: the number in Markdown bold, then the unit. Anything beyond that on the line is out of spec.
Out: **12** mA
